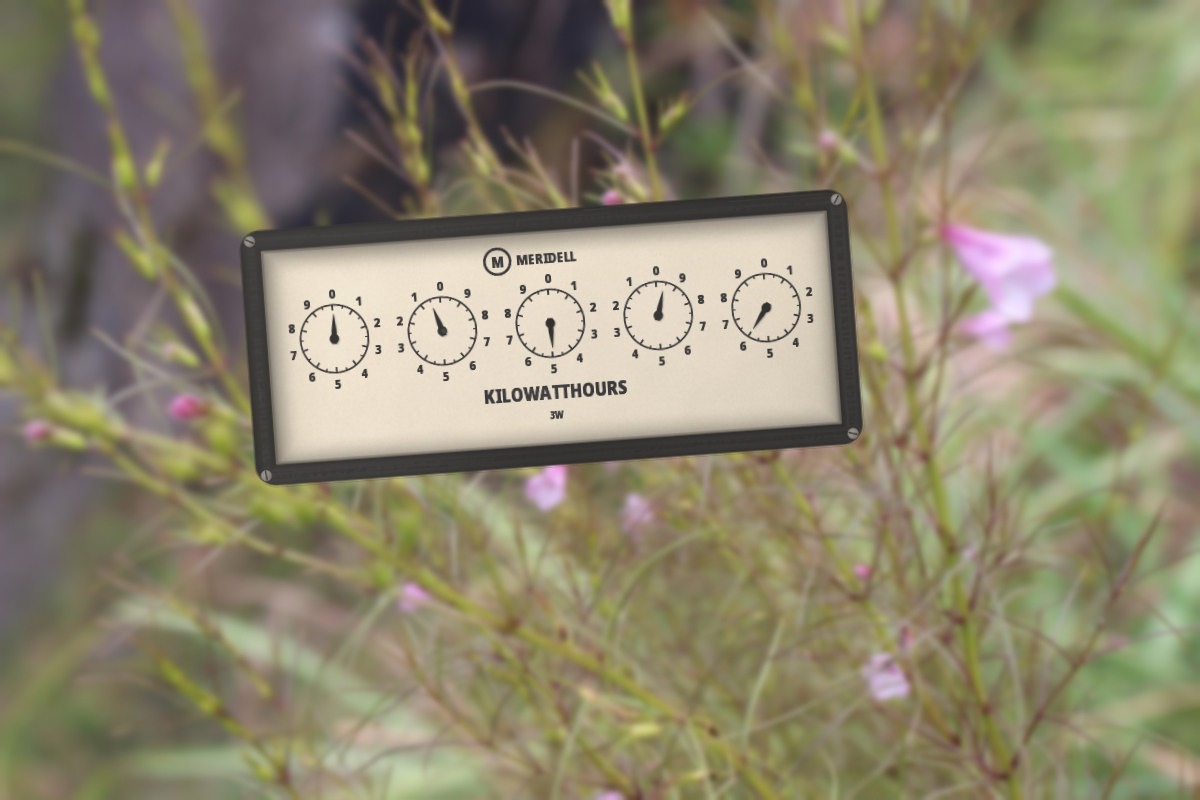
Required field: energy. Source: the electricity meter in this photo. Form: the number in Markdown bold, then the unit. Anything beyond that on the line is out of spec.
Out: **496** kWh
